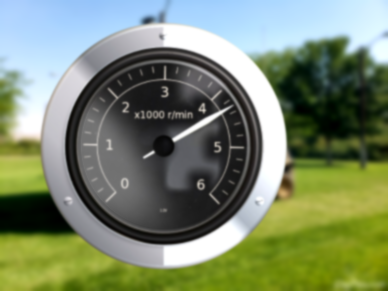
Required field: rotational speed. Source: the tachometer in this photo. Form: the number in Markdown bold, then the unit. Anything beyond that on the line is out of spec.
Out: **4300** rpm
